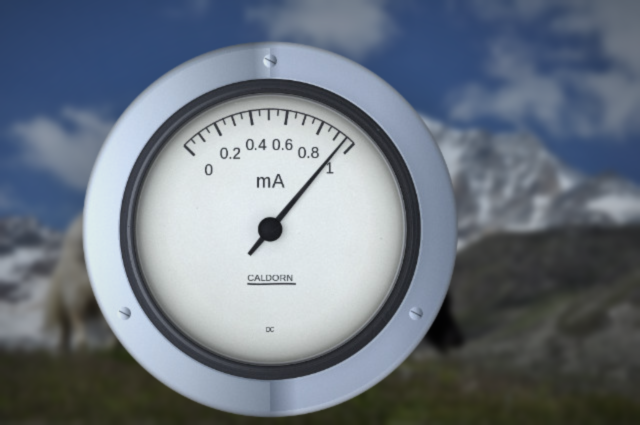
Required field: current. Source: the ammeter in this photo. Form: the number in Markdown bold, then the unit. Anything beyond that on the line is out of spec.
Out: **0.95** mA
